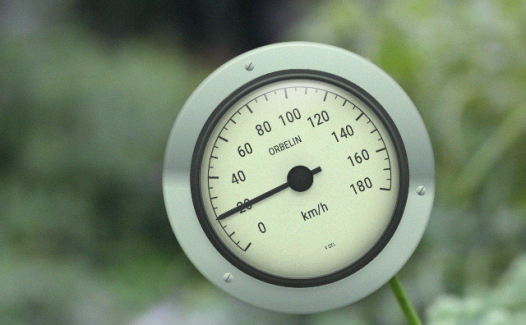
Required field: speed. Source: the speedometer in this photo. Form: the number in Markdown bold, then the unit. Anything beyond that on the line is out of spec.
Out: **20** km/h
